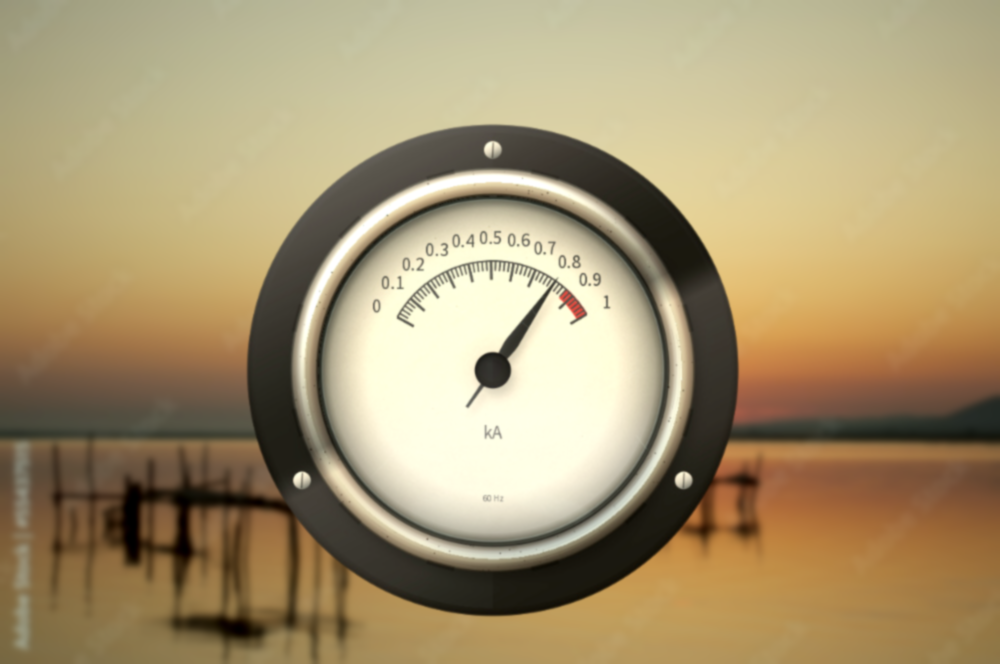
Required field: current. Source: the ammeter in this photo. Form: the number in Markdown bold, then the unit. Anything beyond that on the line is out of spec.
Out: **0.8** kA
